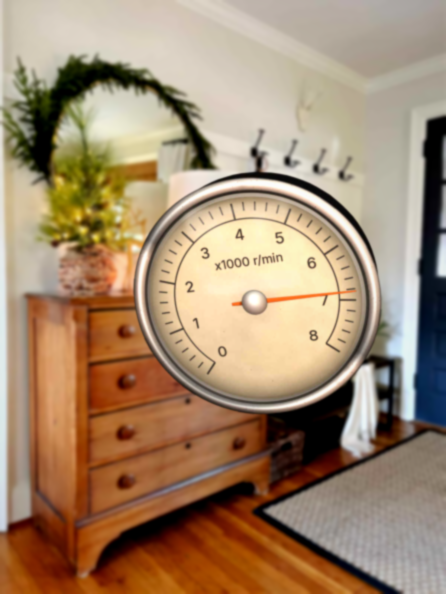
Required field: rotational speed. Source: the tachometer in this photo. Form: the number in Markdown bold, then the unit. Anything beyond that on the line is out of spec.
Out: **6800** rpm
